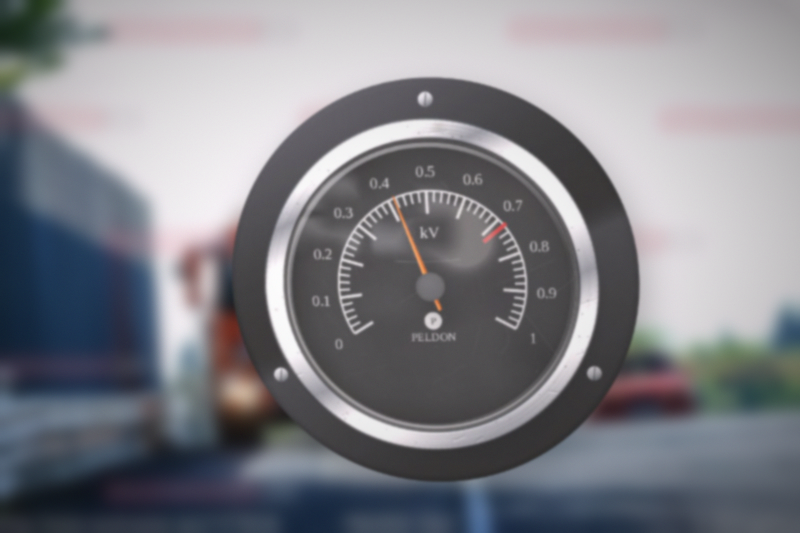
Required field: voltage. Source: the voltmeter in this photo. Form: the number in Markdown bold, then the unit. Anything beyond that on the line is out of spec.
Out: **0.42** kV
